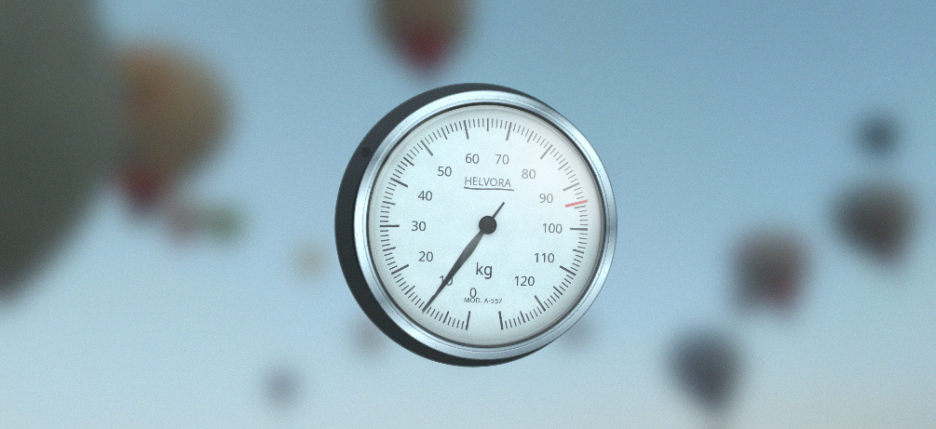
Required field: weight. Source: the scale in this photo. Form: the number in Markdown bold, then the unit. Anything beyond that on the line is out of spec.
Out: **10** kg
